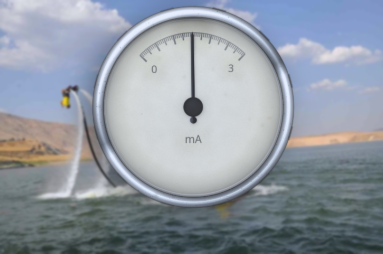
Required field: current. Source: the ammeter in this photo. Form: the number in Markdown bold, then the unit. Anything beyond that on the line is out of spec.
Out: **1.5** mA
